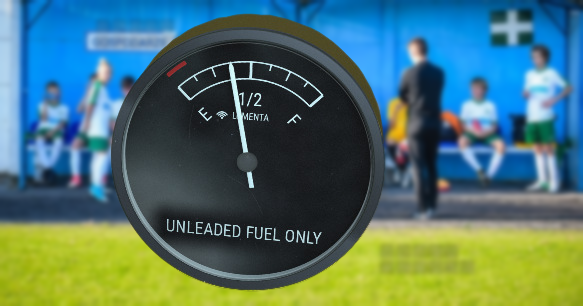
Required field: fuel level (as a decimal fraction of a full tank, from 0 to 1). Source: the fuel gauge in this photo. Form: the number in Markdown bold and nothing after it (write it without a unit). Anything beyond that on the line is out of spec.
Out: **0.375**
